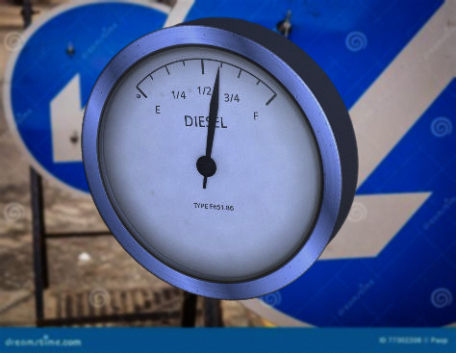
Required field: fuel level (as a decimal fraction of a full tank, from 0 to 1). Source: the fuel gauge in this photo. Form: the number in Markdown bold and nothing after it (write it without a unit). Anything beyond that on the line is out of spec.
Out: **0.625**
